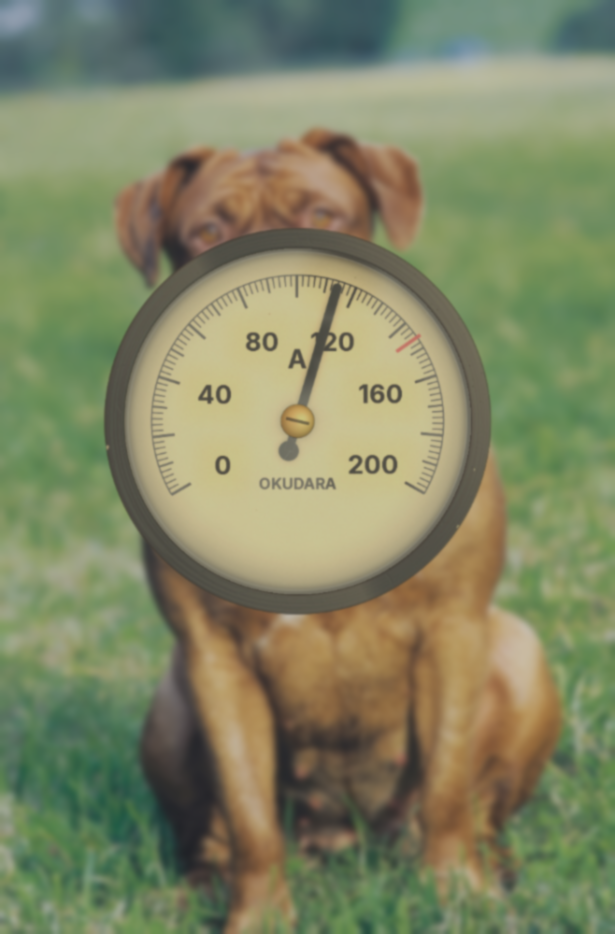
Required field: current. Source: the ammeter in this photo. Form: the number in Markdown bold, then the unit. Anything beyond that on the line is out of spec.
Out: **114** A
